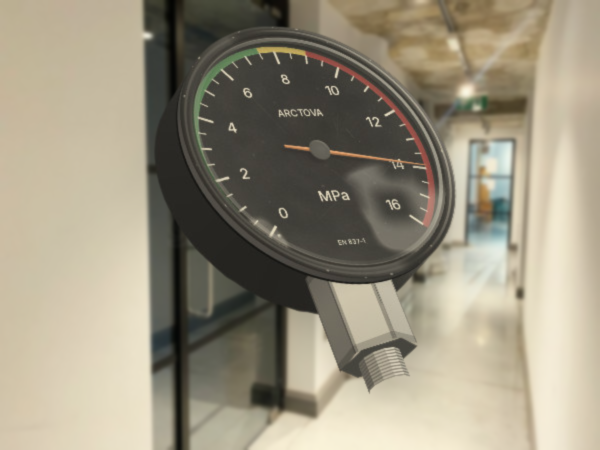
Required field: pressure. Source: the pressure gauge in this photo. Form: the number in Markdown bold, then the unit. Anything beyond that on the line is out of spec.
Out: **14** MPa
